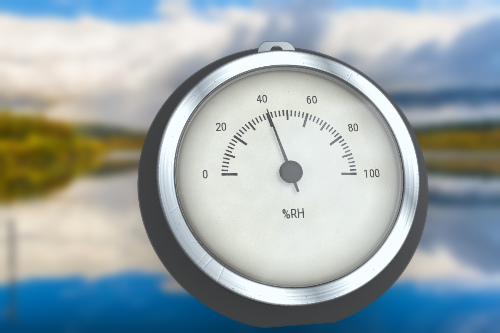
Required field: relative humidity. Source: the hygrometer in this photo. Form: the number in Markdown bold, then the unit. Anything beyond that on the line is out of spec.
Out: **40** %
